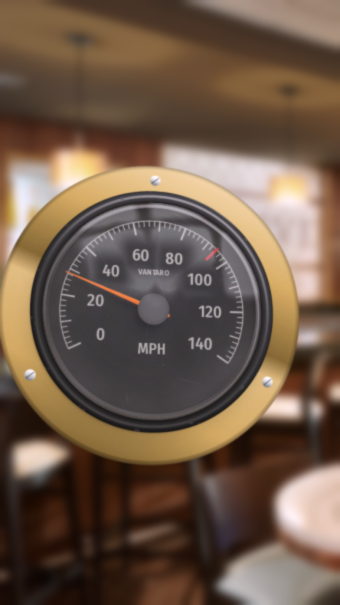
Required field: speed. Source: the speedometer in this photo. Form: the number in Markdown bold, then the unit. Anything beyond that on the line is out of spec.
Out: **28** mph
